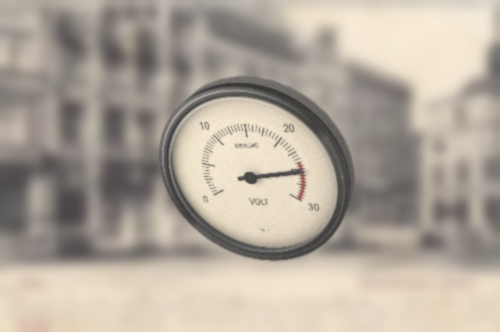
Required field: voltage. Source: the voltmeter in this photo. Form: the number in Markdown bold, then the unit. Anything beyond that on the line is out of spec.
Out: **25** V
